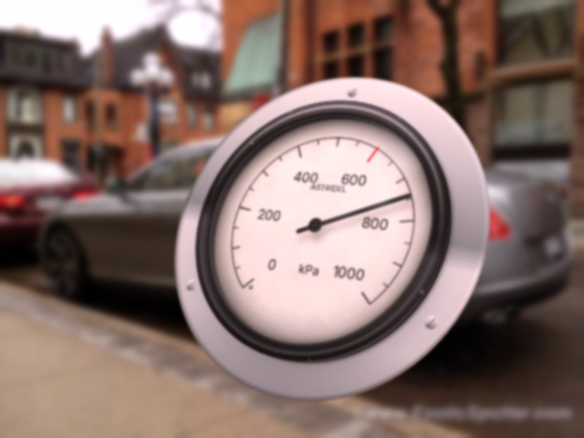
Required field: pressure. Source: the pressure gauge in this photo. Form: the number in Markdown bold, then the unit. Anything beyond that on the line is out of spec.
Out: **750** kPa
